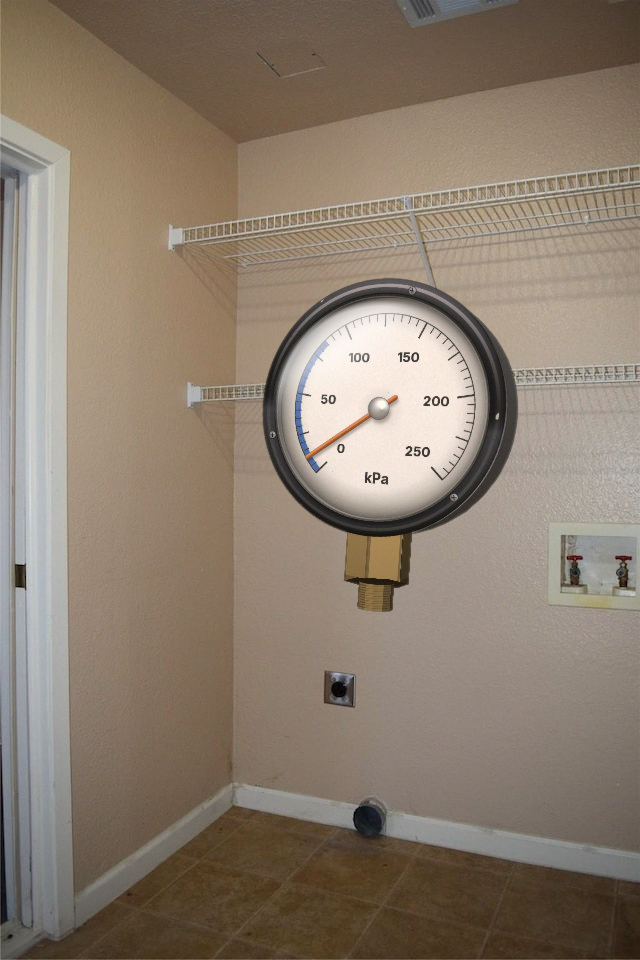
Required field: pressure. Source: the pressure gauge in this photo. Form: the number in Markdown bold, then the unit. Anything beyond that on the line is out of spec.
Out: **10** kPa
